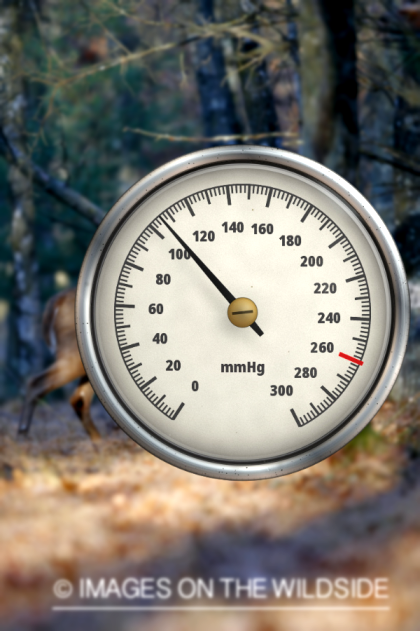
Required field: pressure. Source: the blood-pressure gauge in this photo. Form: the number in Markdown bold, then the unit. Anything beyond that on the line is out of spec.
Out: **106** mmHg
